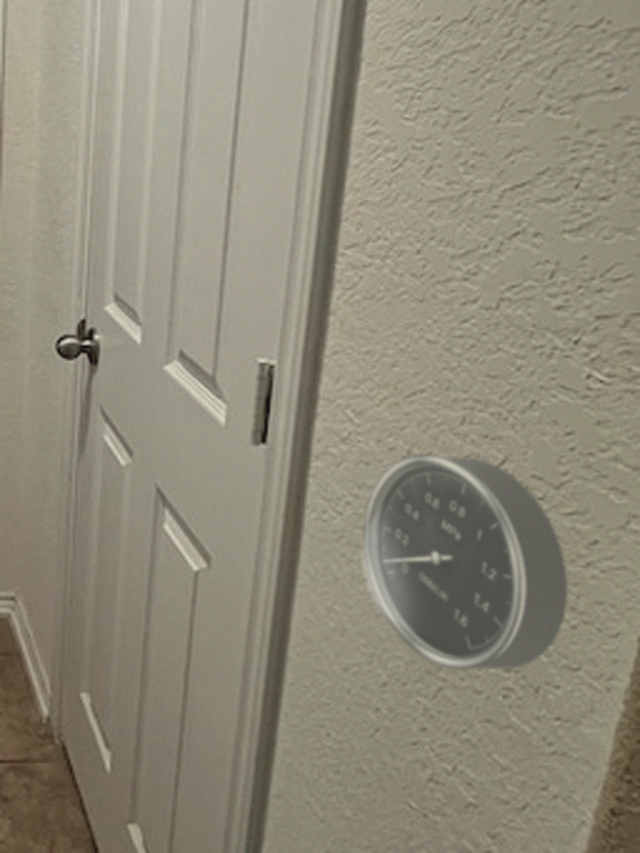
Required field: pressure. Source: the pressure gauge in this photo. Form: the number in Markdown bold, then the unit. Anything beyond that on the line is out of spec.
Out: **0.05** MPa
